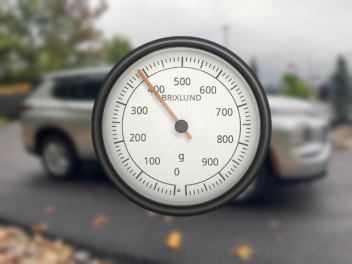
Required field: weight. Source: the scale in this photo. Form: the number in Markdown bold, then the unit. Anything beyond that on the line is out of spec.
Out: **390** g
